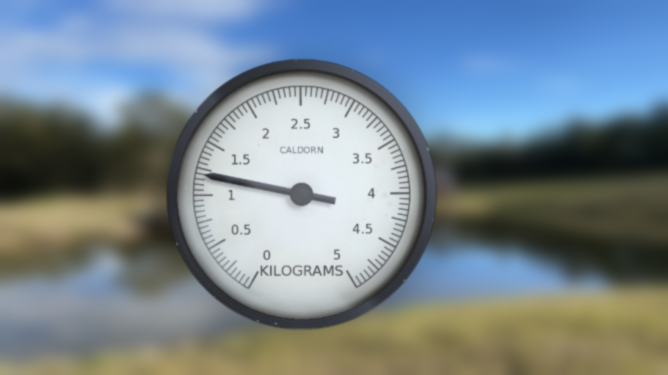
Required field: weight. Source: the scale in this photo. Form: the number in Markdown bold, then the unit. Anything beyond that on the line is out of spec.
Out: **1.2** kg
